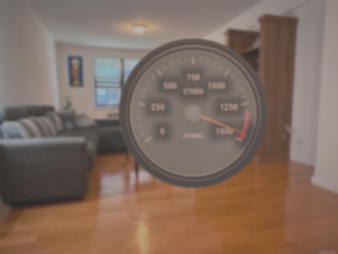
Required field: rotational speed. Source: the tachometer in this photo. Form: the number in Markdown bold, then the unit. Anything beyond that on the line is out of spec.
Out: **1450** rpm
